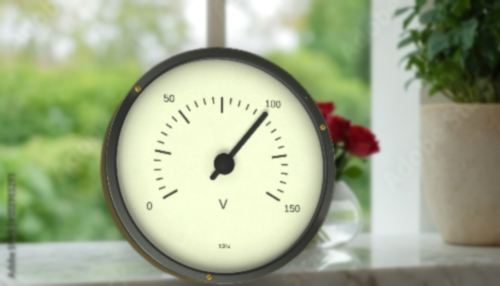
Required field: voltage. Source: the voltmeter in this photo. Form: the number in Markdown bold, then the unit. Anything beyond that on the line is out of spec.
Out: **100** V
